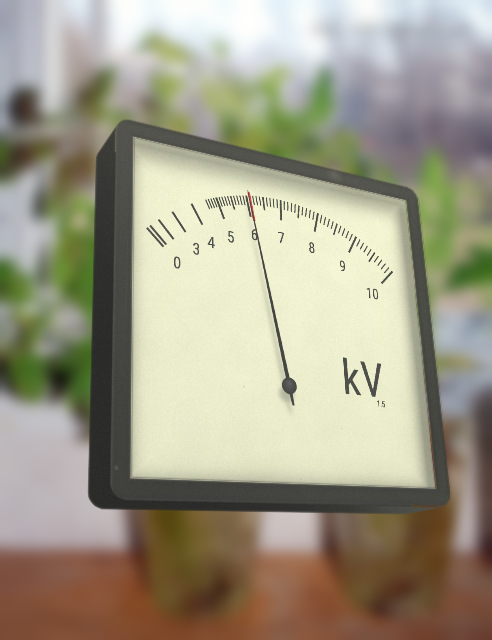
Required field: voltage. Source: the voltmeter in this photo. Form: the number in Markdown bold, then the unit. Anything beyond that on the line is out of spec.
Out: **6** kV
